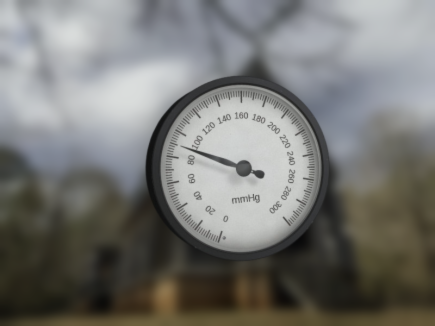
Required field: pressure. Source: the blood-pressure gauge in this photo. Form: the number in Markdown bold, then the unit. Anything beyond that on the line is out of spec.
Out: **90** mmHg
